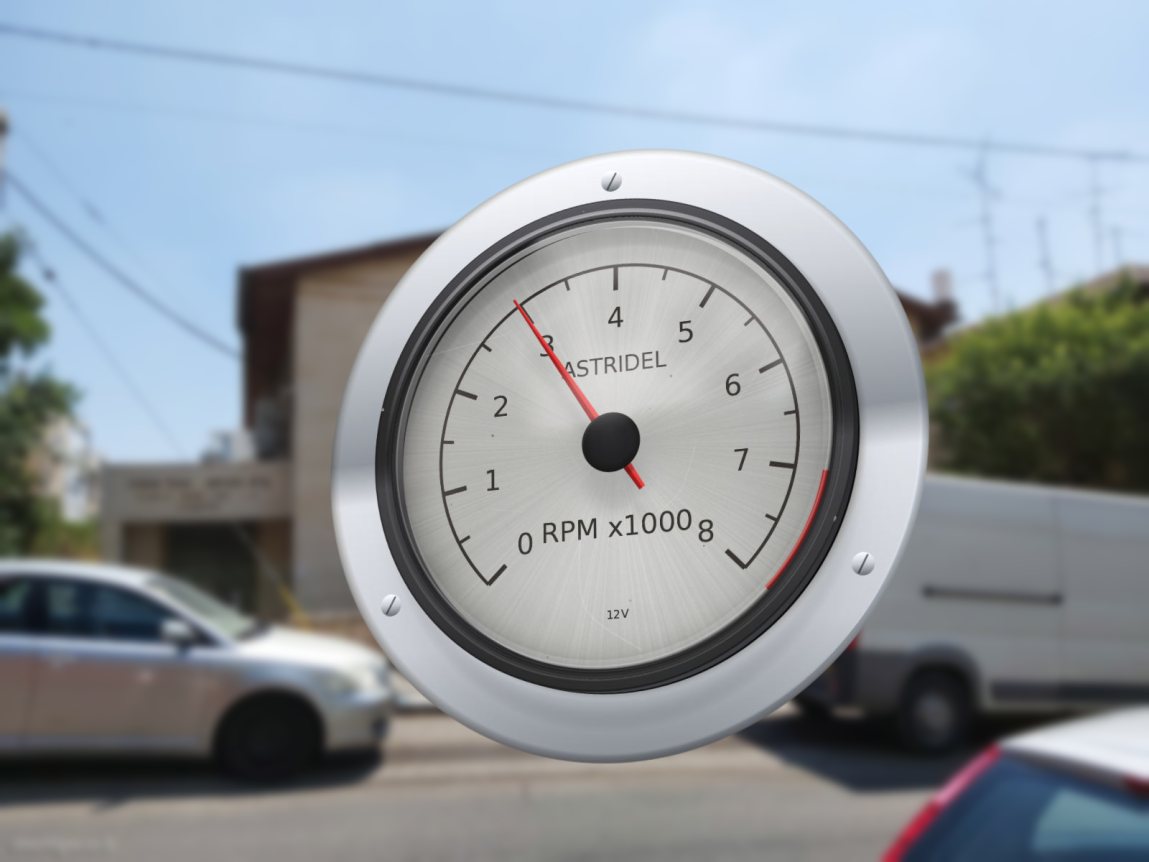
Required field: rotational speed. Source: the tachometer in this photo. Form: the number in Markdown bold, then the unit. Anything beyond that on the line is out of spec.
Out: **3000** rpm
